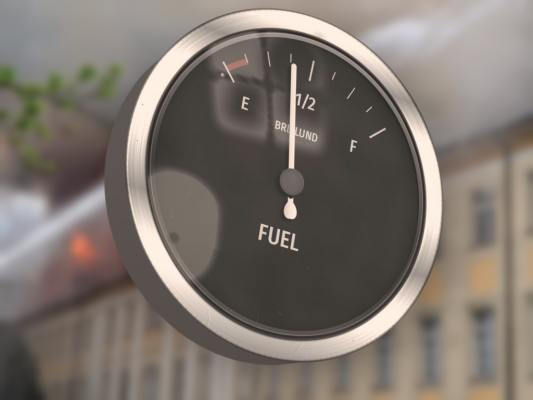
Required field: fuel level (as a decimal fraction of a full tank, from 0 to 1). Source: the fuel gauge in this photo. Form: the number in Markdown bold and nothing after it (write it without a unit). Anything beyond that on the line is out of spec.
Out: **0.375**
